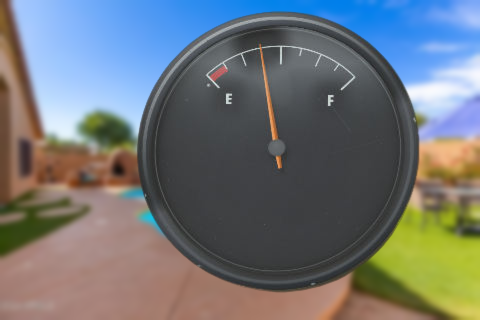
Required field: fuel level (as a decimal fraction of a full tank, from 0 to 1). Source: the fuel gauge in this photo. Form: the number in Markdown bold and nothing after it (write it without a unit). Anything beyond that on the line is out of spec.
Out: **0.375**
